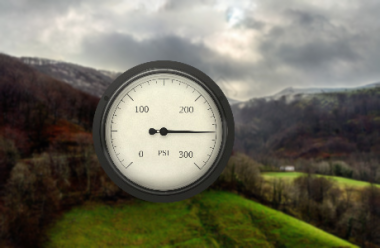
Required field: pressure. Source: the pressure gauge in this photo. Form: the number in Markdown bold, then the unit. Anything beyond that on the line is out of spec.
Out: **250** psi
